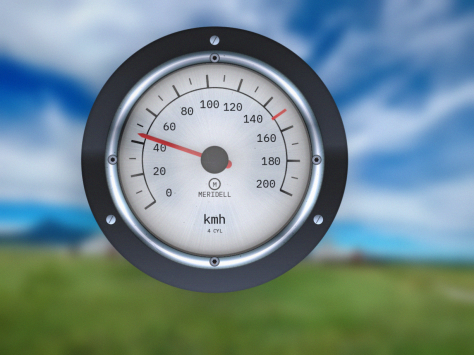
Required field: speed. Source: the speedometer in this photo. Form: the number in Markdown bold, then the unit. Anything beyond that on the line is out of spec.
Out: **45** km/h
